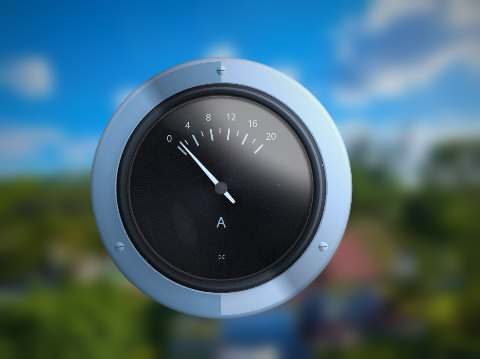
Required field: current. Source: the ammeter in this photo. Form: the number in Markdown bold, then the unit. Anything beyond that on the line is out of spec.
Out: **1** A
